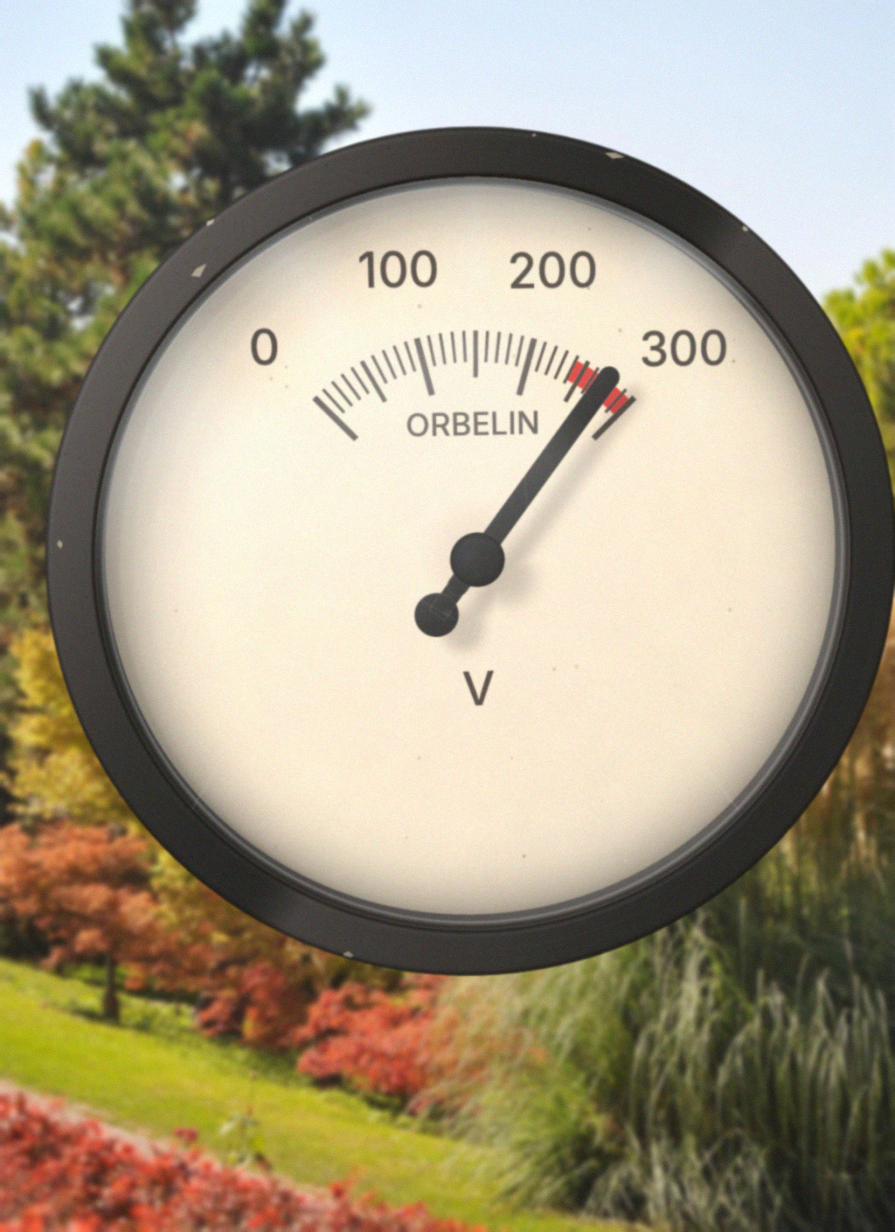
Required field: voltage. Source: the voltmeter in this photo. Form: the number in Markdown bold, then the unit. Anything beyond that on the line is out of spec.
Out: **270** V
